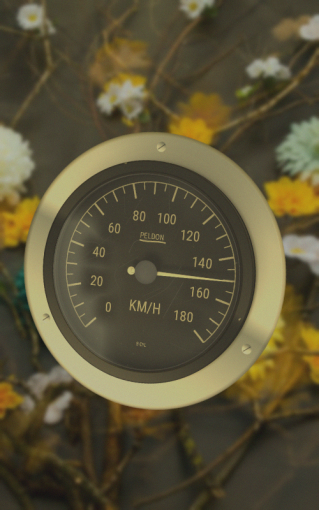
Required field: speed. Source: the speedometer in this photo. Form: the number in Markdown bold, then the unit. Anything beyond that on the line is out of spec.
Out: **150** km/h
